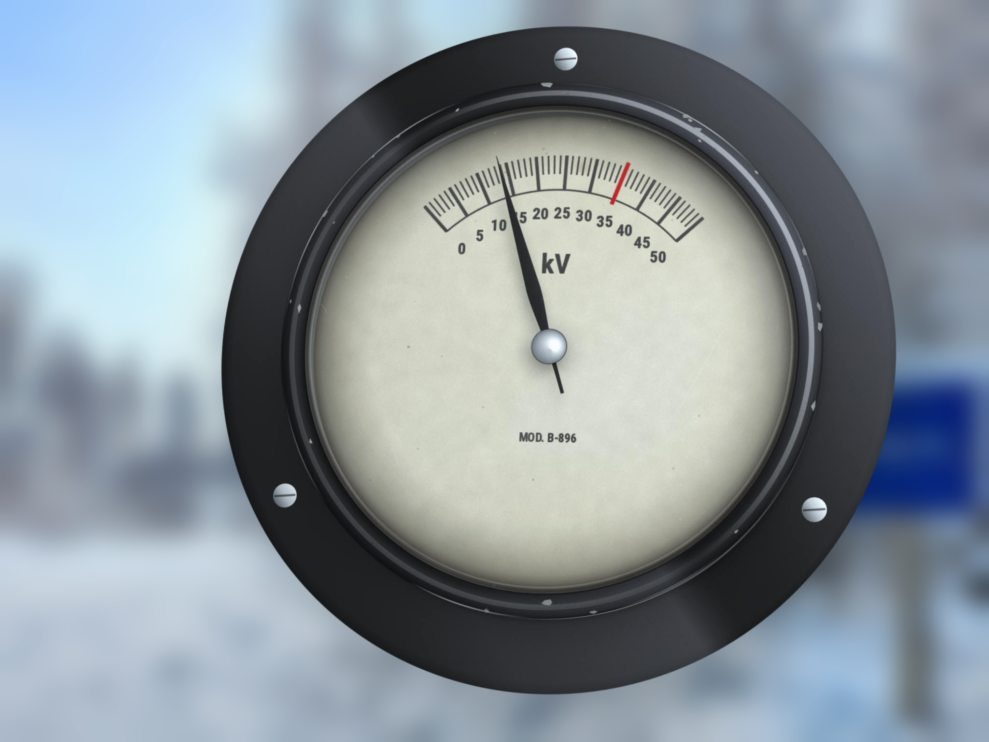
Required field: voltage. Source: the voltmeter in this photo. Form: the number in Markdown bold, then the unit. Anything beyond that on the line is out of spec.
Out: **14** kV
